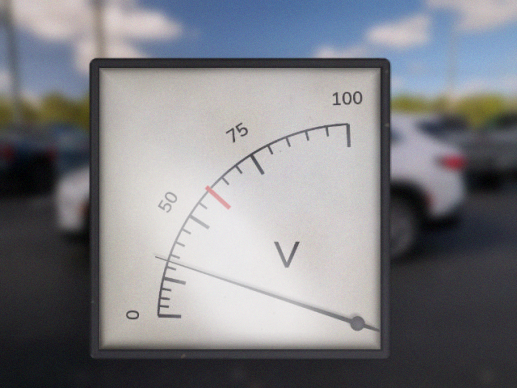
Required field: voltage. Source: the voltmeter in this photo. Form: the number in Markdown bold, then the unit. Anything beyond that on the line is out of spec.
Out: **32.5** V
